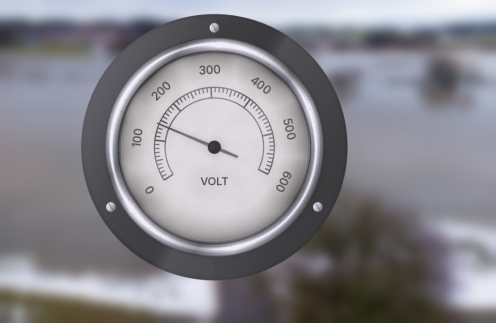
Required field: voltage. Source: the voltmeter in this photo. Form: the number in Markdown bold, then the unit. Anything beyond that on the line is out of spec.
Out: **140** V
